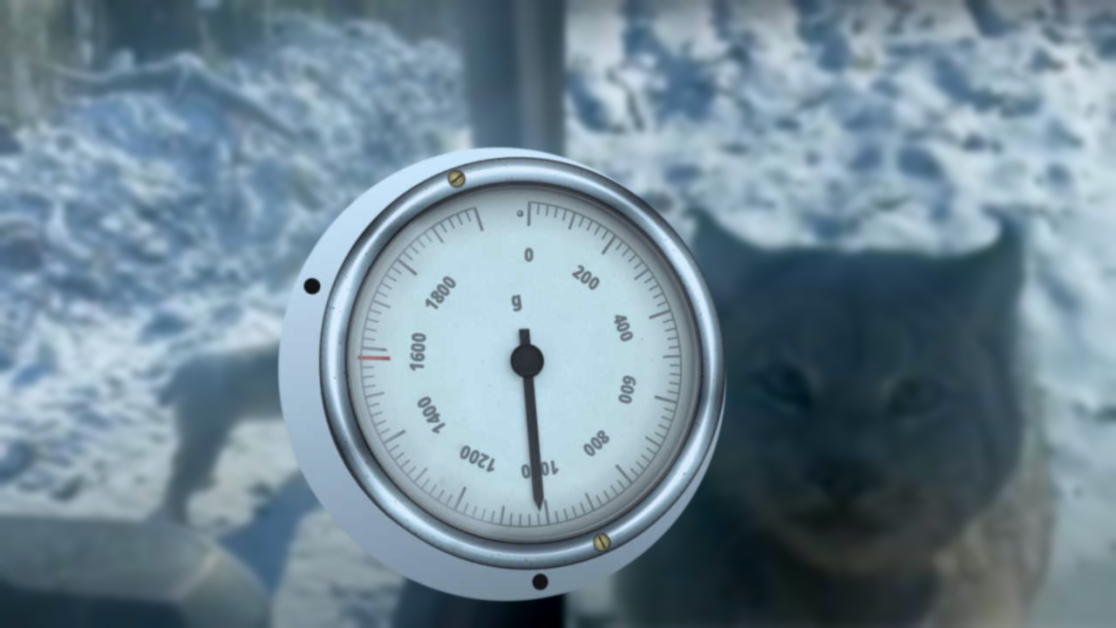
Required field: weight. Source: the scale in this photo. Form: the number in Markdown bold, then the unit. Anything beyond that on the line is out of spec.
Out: **1020** g
